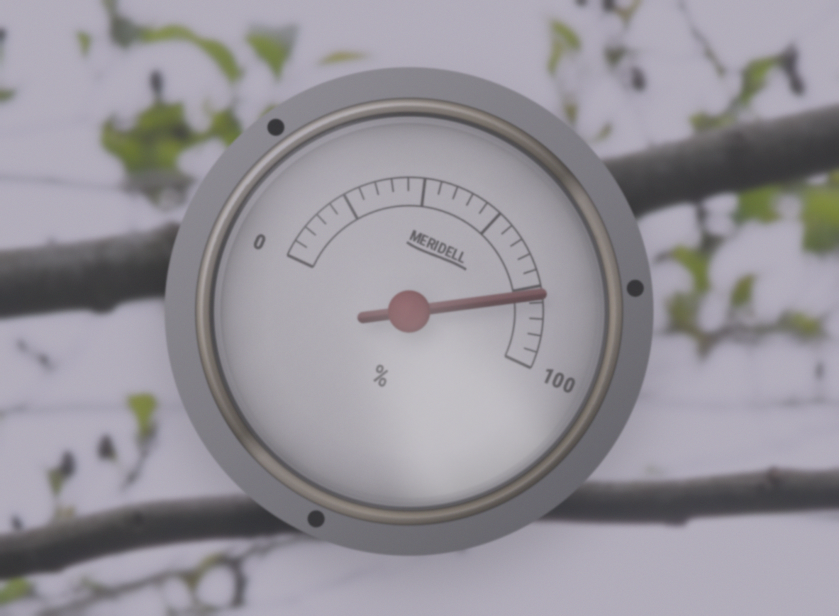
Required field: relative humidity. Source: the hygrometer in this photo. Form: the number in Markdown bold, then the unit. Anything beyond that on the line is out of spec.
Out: **82** %
